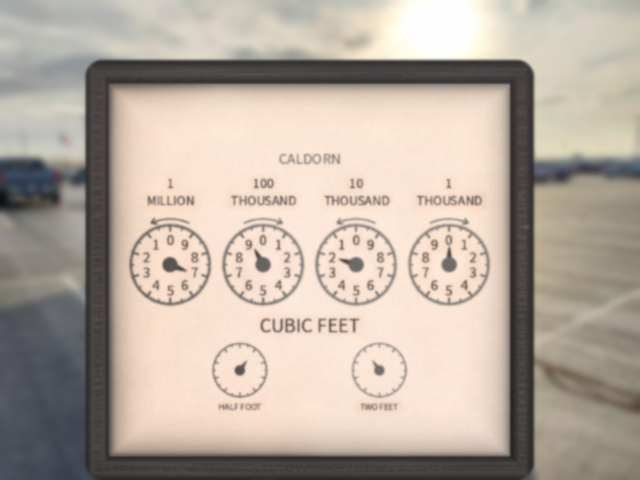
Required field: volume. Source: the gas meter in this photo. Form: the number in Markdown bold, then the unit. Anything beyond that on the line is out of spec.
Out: **692000** ft³
